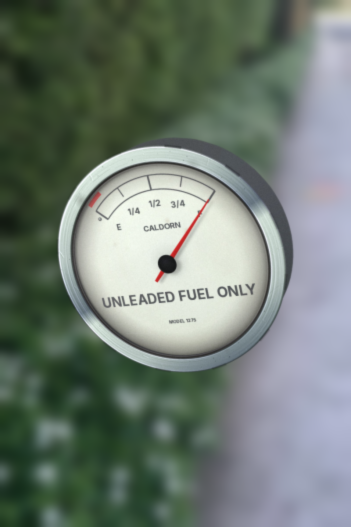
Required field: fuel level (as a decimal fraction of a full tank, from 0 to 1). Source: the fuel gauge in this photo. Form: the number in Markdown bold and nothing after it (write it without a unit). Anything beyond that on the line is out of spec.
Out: **1**
